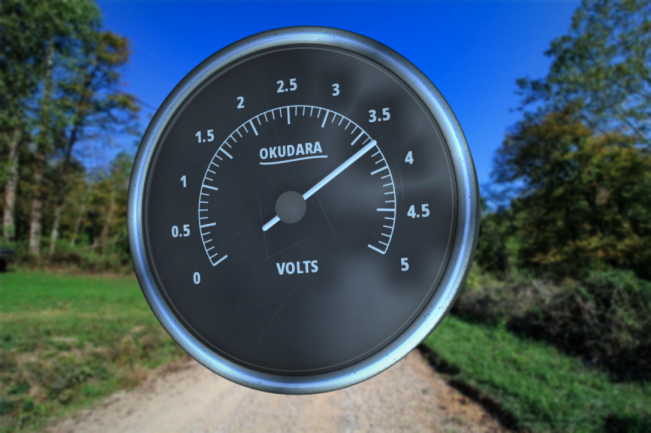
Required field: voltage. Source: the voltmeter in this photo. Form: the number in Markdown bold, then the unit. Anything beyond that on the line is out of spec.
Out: **3.7** V
